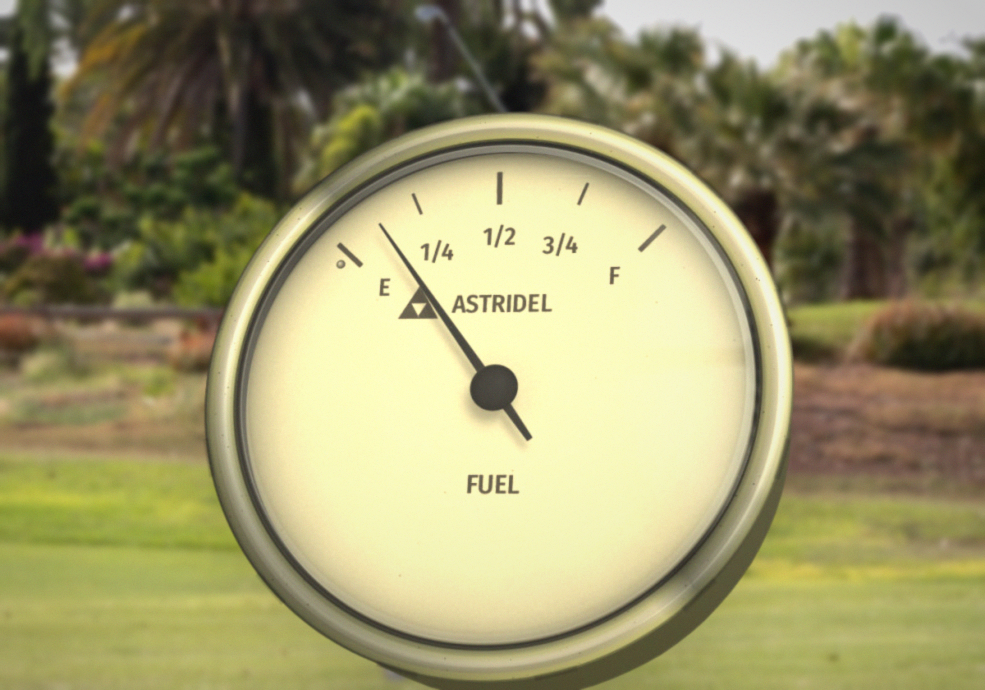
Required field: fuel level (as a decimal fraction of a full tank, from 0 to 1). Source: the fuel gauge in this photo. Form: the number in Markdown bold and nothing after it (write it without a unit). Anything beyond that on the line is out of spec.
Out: **0.125**
